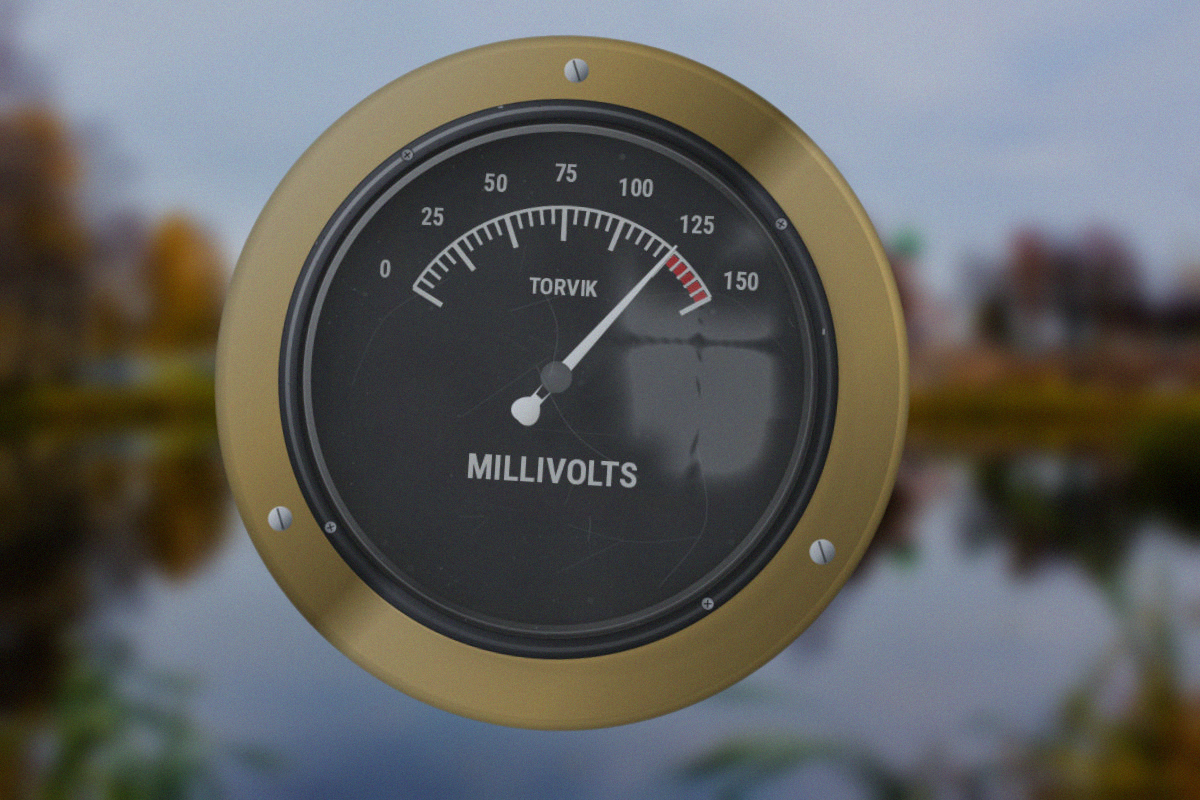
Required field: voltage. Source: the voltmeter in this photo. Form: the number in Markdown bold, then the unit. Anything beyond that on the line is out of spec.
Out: **125** mV
